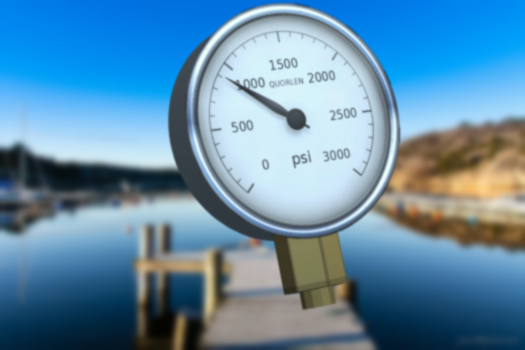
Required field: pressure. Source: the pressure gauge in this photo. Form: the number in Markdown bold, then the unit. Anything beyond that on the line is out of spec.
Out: **900** psi
